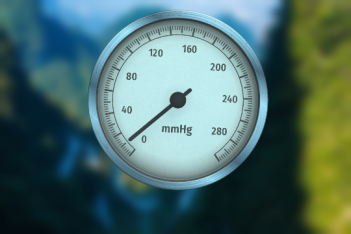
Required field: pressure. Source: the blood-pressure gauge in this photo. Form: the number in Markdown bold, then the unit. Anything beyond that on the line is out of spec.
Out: **10** mmHg
